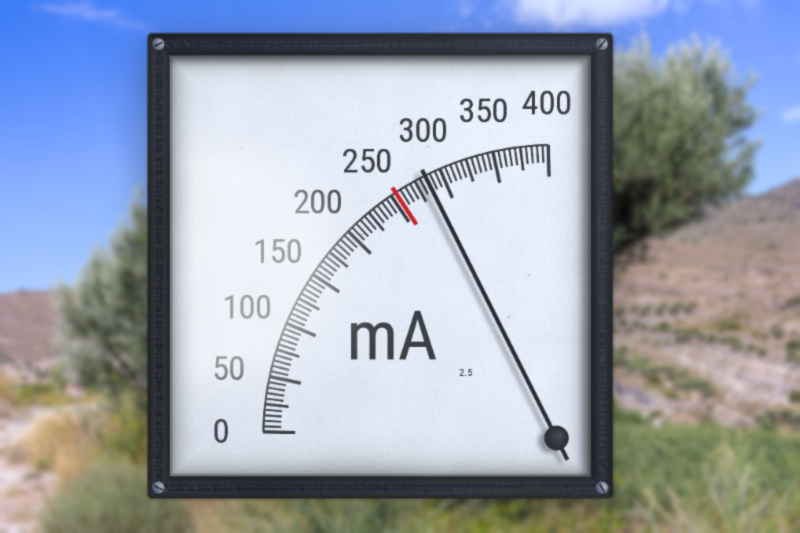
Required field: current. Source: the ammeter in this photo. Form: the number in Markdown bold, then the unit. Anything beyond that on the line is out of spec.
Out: **285** mA
